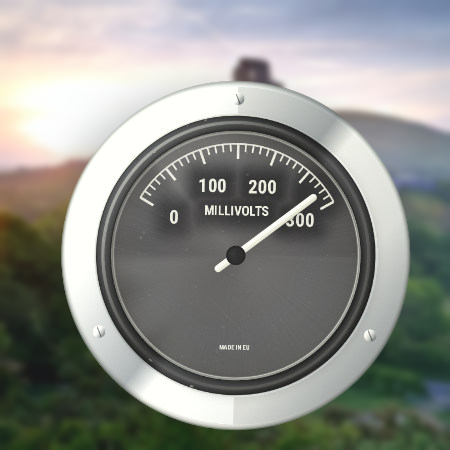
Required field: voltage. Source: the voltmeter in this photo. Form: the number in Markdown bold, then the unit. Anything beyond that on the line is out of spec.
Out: **280** mV
